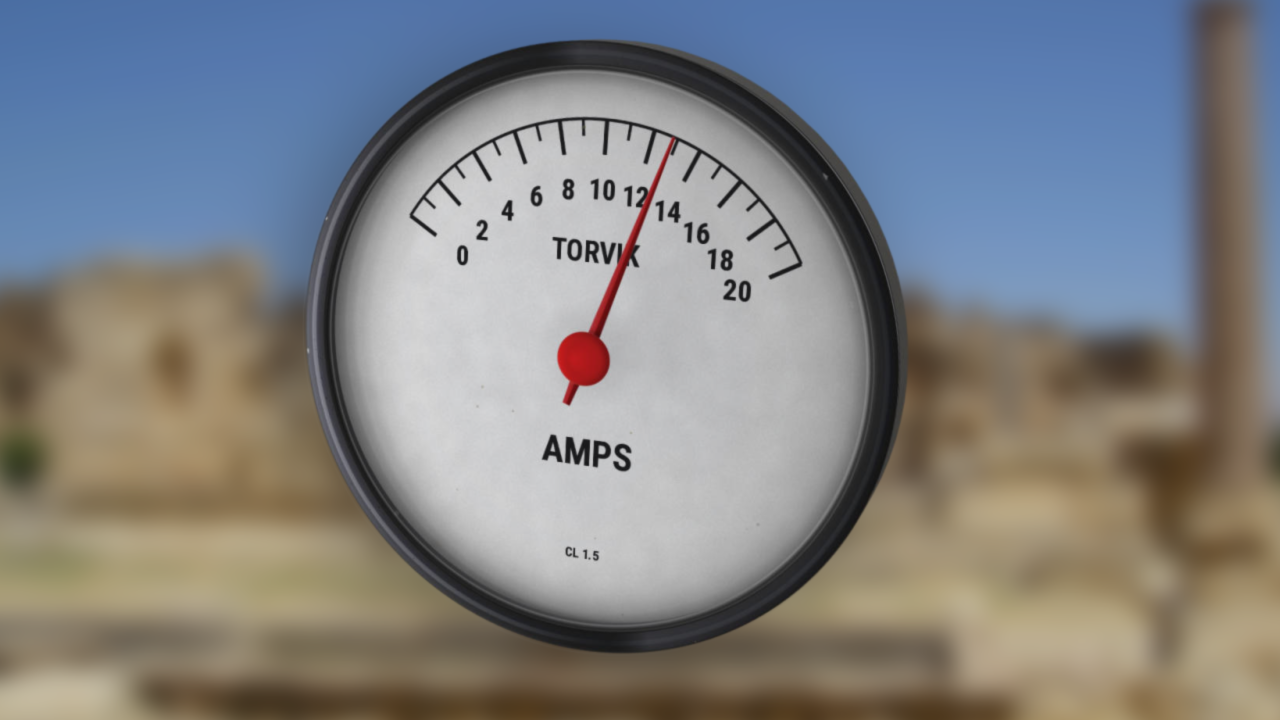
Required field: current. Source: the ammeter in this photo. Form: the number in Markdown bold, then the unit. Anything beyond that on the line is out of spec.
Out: **13** A
